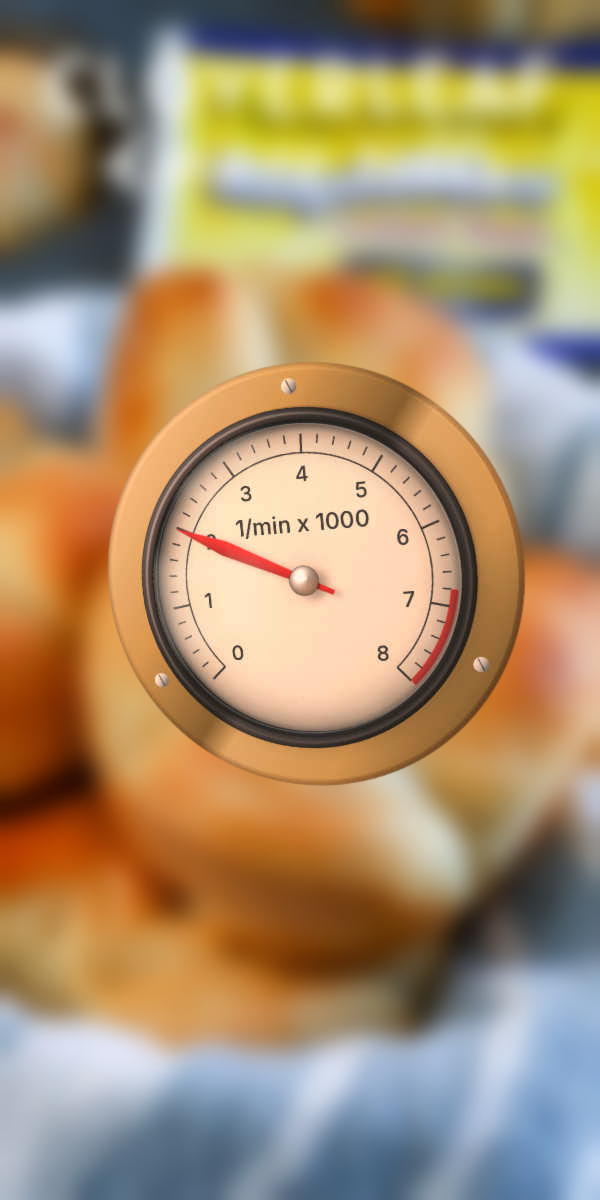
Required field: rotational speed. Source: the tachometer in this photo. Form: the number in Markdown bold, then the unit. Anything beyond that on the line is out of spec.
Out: **2000** rpm
